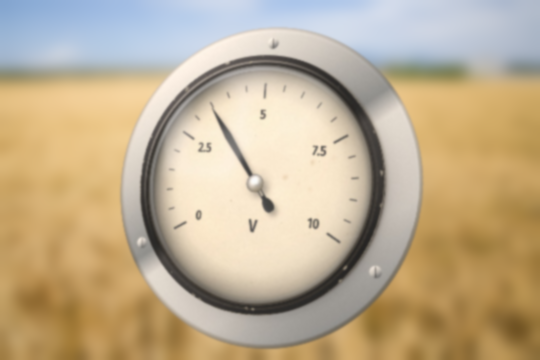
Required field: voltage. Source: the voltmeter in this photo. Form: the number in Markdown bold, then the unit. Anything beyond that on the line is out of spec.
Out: **3.5** V
